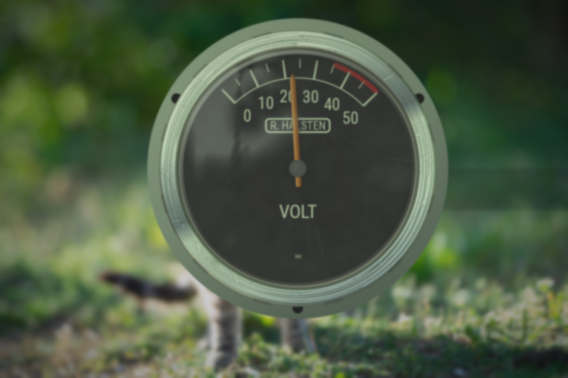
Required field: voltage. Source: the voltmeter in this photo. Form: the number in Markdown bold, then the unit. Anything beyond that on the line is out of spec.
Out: **22.5** V
